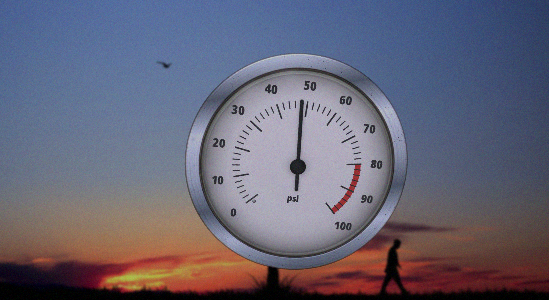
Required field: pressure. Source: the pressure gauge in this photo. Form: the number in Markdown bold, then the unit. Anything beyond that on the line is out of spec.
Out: **48** psi
